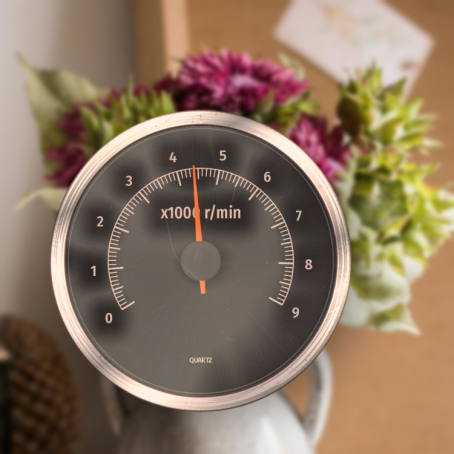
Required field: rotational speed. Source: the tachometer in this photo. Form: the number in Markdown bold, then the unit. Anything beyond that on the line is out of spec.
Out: **4400** rpm
